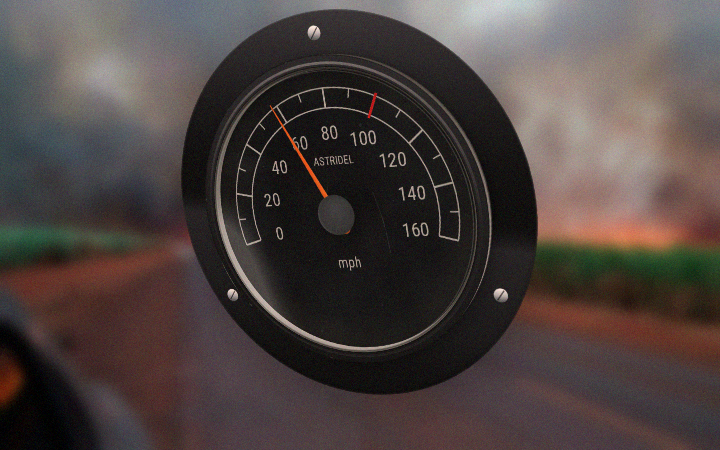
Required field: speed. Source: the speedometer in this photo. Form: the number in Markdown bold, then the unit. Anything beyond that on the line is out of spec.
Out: **60** mph
